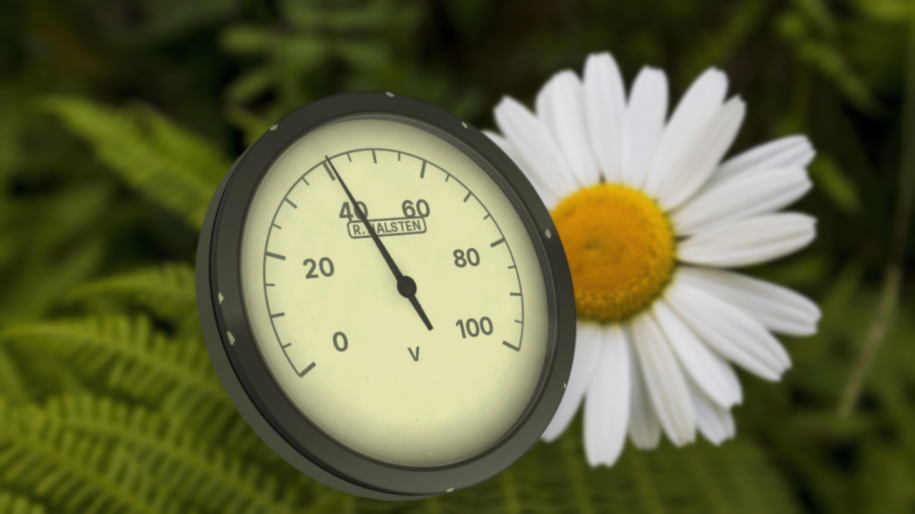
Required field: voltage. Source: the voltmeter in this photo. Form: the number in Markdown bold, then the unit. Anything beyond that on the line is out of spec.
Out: **40** V
